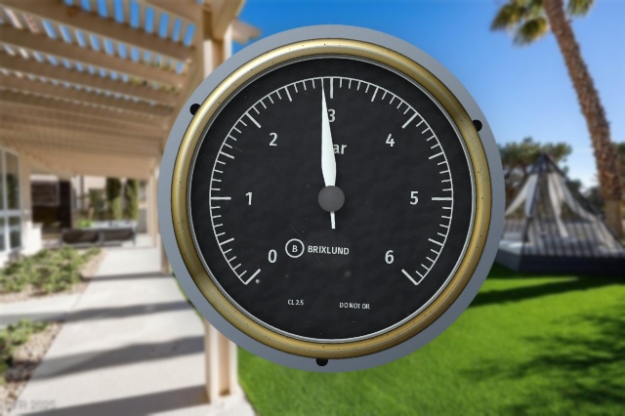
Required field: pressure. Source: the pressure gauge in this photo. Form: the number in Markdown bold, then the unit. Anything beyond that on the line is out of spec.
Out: **2.9** bar
